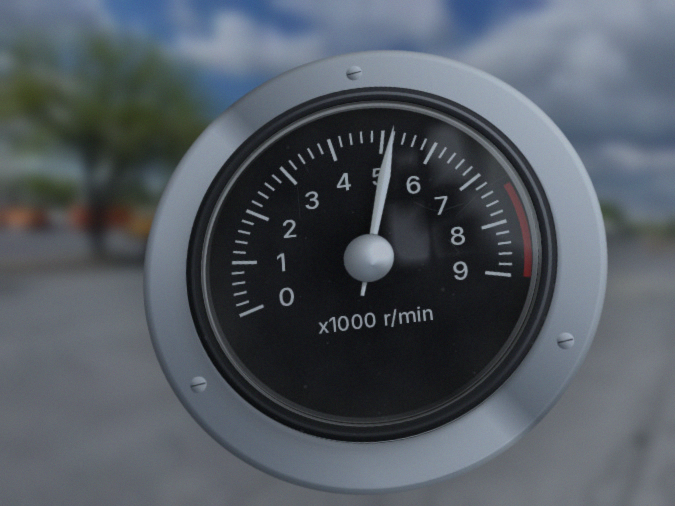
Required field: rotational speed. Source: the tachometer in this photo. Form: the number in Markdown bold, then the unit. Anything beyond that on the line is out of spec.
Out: **5200** rpm
